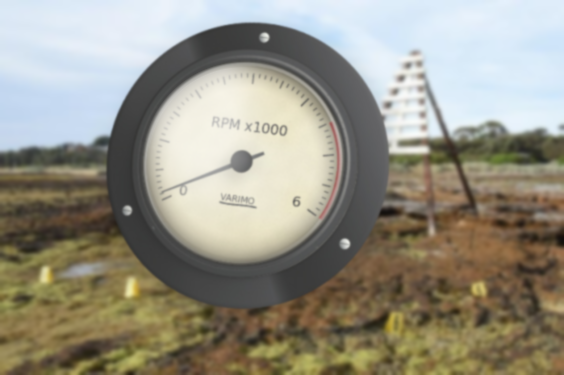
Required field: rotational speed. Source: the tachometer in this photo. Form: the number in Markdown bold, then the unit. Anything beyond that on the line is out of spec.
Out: **100** rpm
